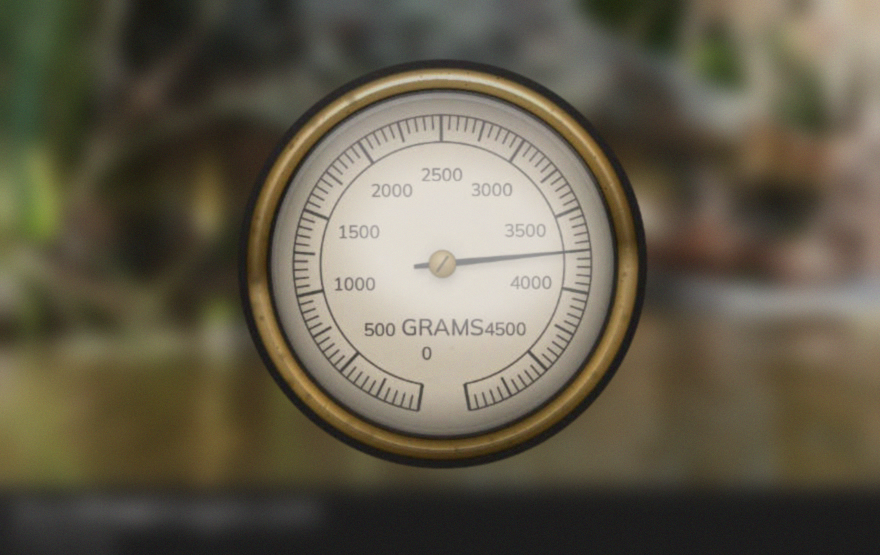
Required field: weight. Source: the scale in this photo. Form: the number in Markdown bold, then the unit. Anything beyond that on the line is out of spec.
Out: **3750** g
